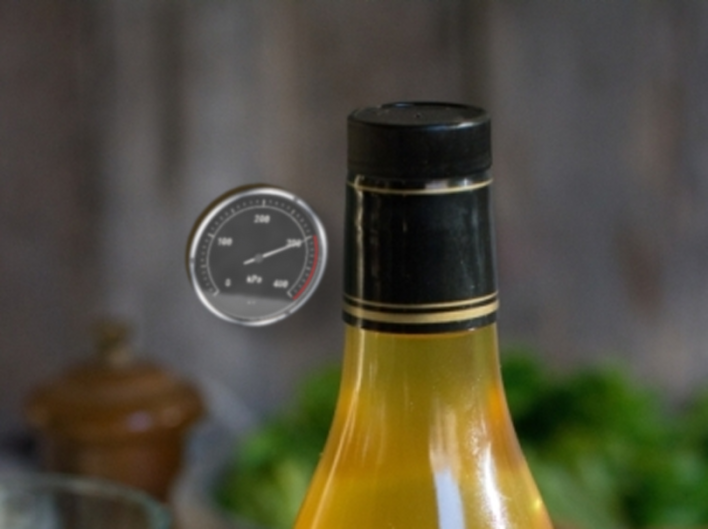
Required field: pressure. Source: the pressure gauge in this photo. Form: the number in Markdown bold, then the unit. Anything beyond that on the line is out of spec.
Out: **300** kPa
